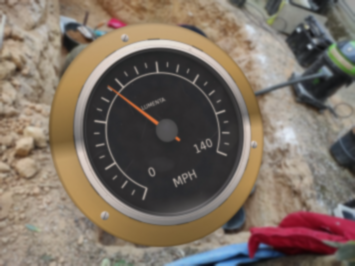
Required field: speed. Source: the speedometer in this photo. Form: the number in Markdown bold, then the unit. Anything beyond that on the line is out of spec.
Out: **55** mph
